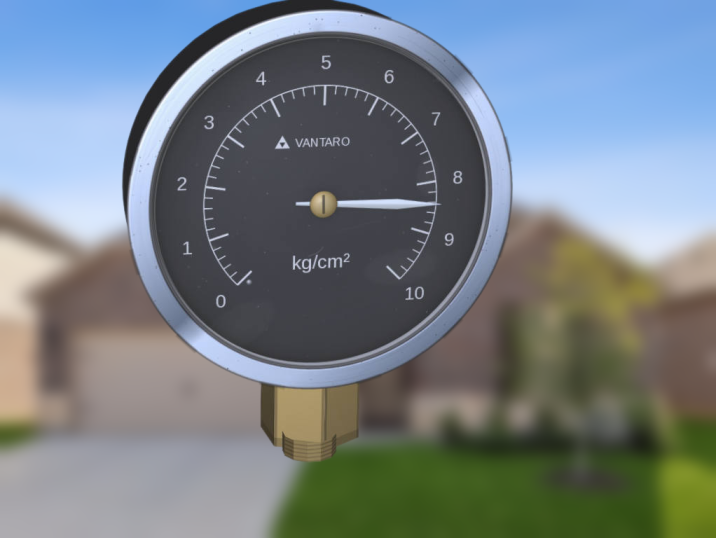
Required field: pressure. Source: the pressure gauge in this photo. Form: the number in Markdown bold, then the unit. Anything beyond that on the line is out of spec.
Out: **8.4** kg/cm²
